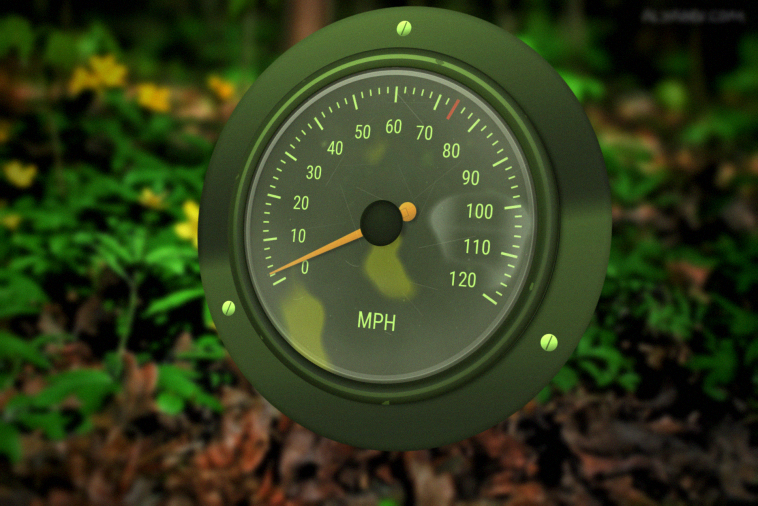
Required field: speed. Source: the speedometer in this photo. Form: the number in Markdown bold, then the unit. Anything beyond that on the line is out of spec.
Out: **2** mph
